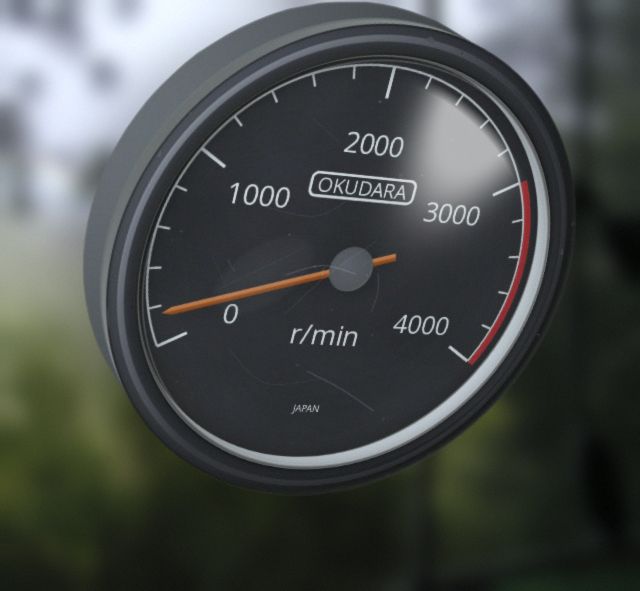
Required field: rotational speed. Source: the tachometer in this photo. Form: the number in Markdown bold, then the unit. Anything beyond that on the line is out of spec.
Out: **200** rpm
